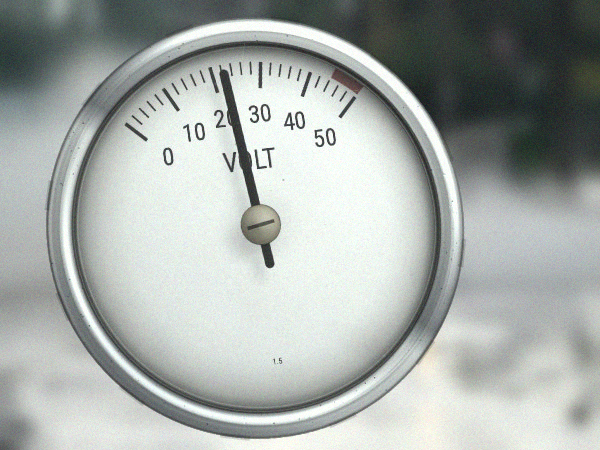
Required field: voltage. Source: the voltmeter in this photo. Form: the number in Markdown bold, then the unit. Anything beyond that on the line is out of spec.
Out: **22** V
